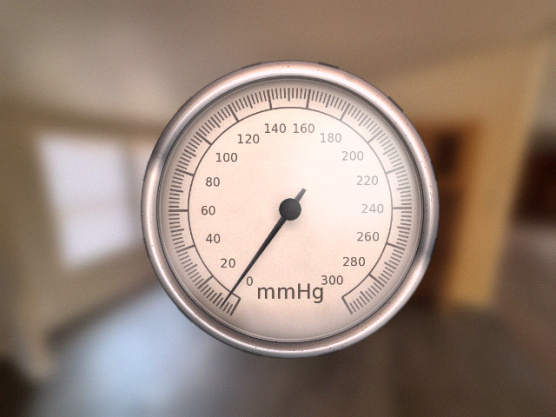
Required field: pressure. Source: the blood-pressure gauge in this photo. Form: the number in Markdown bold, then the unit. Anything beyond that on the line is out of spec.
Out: **6** mmHg
